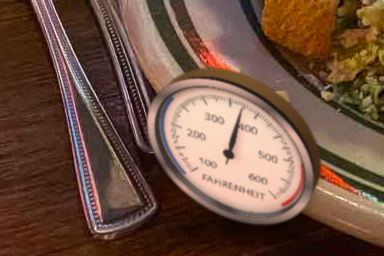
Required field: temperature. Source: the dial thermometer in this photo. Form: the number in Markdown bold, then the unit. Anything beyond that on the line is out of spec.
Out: **375** °F
